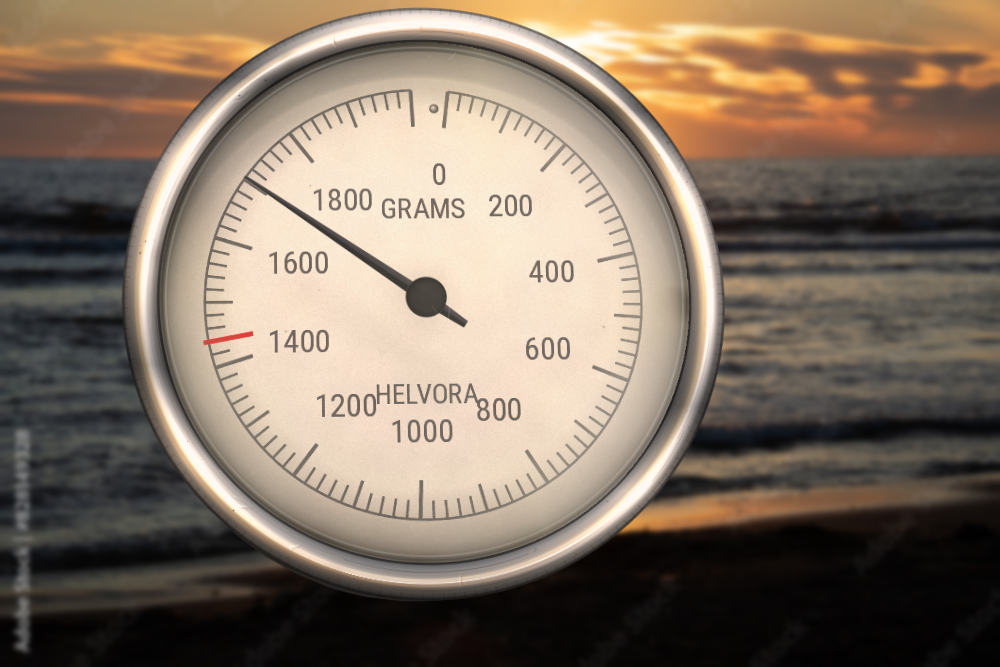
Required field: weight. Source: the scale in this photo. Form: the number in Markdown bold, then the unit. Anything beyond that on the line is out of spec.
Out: **1700** g
